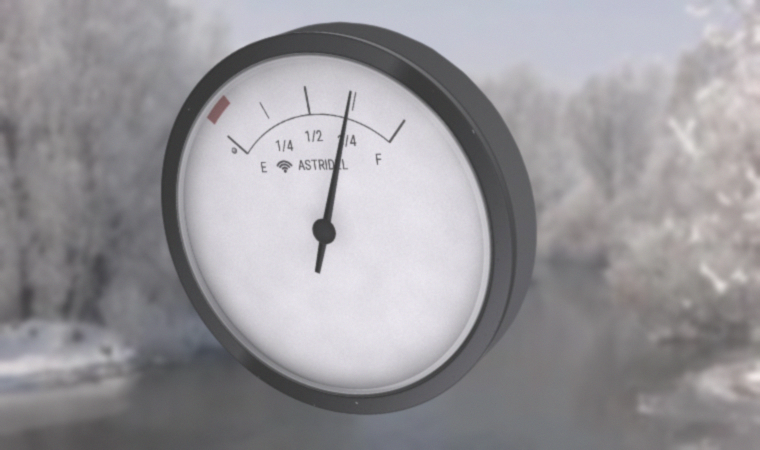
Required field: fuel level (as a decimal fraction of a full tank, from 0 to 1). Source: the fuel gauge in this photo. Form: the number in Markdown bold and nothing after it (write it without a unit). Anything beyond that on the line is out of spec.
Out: **0.75**
